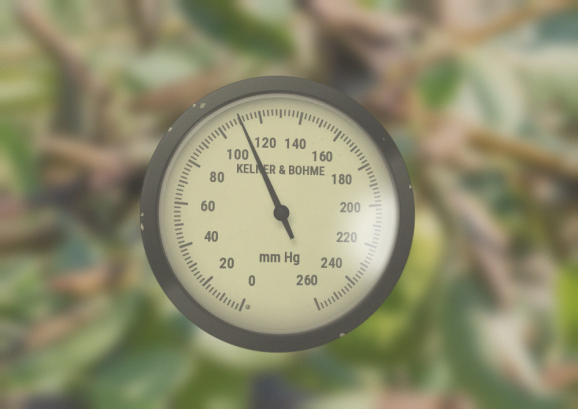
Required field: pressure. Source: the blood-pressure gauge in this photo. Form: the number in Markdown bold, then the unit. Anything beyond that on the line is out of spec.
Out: **110** mmHg
